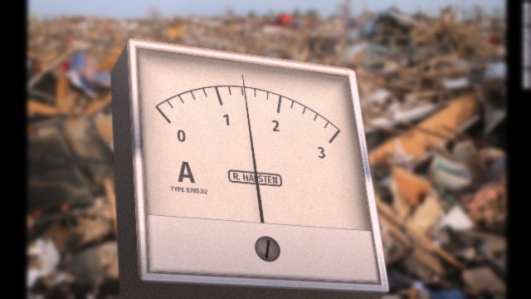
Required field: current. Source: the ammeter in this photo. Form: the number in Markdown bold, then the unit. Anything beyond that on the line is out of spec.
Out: **1.4** A
